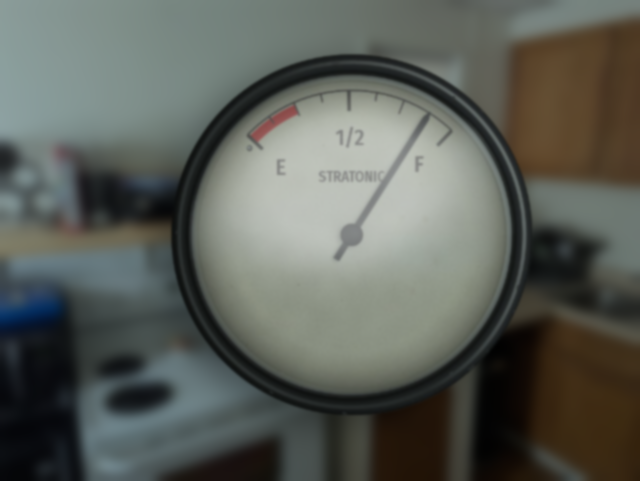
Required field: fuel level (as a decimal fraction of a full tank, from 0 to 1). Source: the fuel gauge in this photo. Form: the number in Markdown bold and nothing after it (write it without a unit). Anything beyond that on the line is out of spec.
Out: **0.875**
